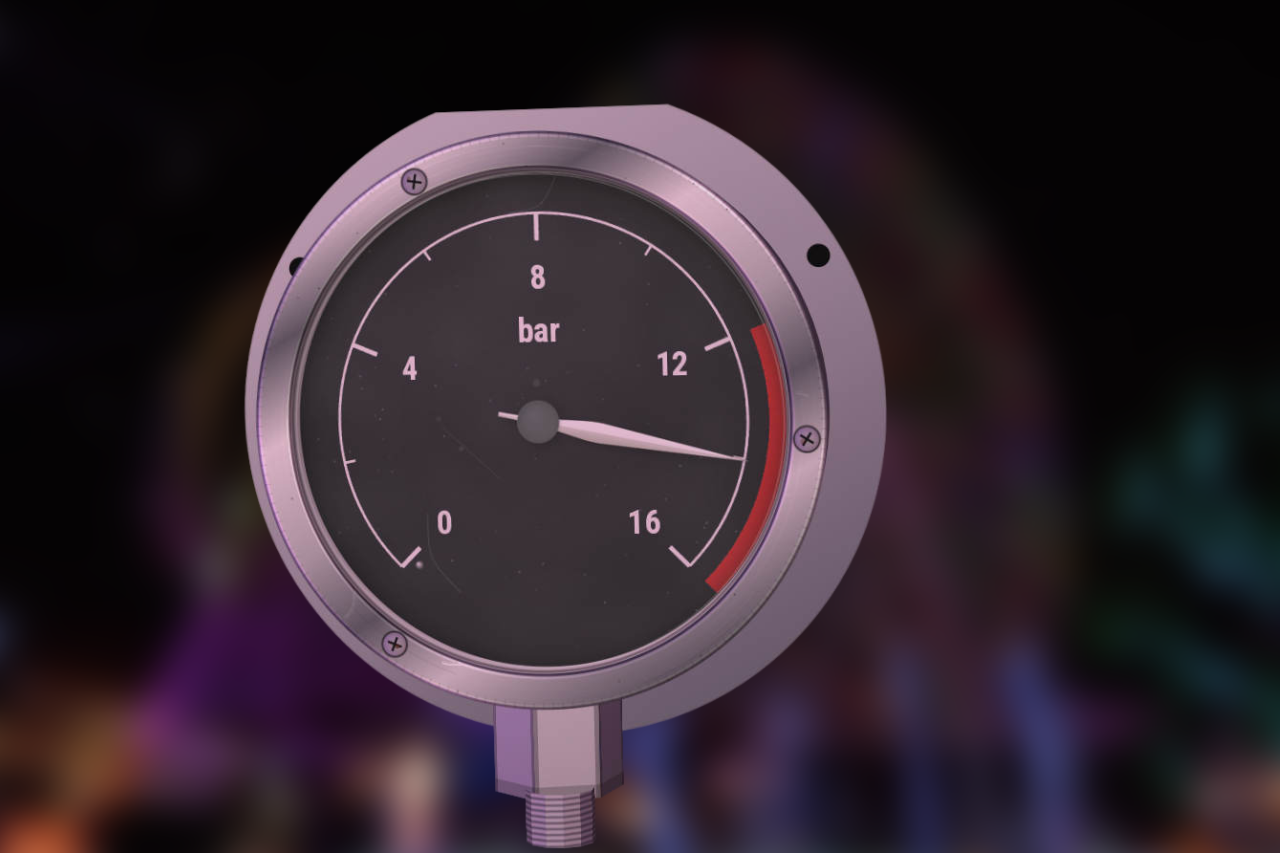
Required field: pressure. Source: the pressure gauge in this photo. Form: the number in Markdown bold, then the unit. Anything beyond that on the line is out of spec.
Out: **14** bar
